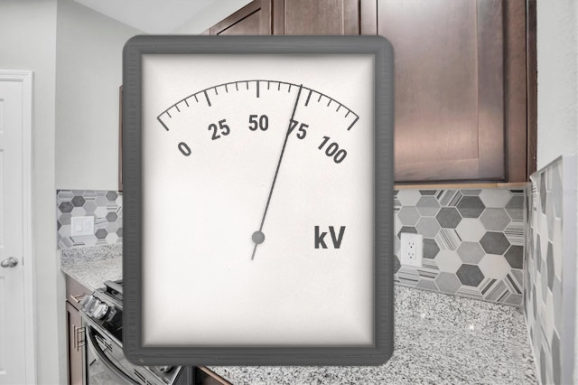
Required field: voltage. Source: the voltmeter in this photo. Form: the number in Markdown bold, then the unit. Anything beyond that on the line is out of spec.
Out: **70** kV
